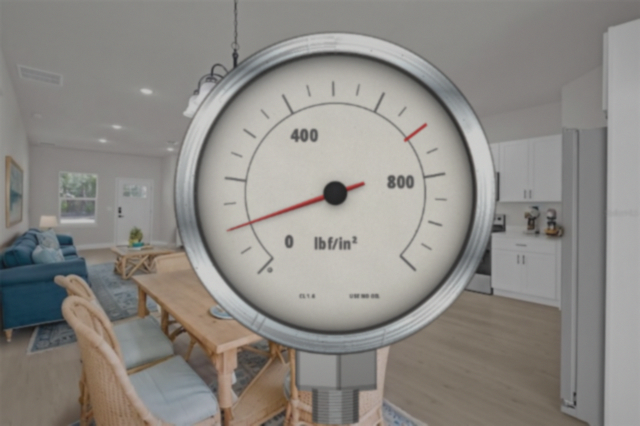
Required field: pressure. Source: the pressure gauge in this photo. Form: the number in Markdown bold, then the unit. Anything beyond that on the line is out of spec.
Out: **100** psi
